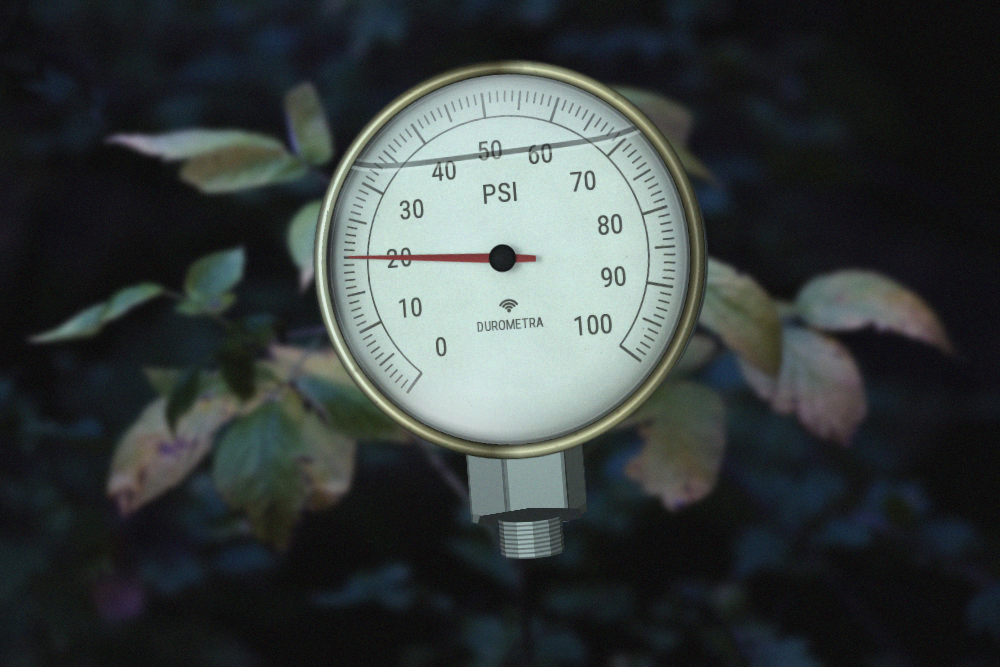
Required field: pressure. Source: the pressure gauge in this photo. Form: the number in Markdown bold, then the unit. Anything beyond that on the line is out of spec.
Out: **20** psi
